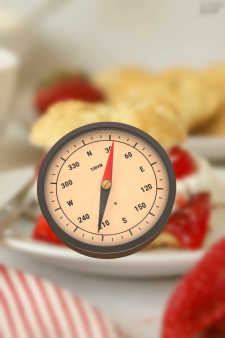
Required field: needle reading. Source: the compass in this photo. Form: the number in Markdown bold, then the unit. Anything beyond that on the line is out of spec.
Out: **35** °
